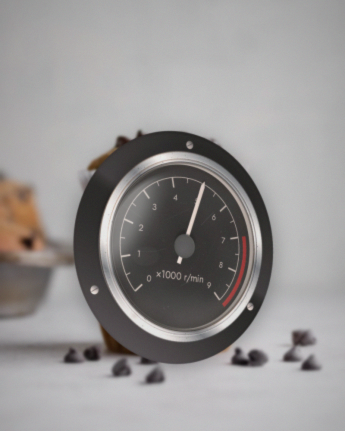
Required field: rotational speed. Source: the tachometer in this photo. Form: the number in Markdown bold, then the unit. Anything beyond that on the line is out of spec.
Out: **5000** rpm
